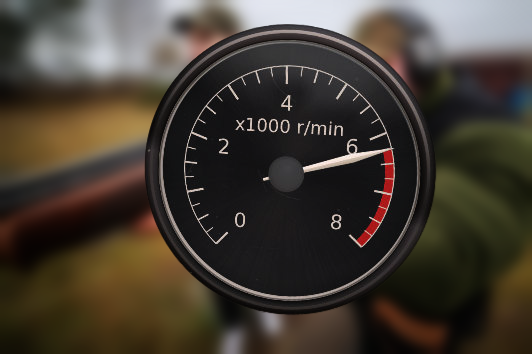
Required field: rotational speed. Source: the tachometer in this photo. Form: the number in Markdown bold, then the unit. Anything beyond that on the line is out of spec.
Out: **6250** rpm
